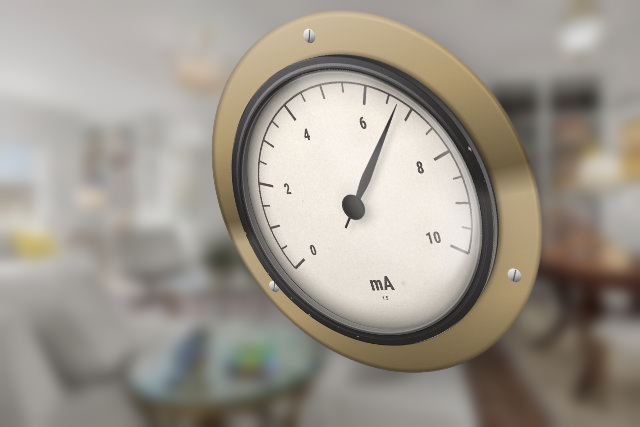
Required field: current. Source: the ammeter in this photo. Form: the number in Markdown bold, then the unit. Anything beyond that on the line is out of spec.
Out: **6.75** mA
